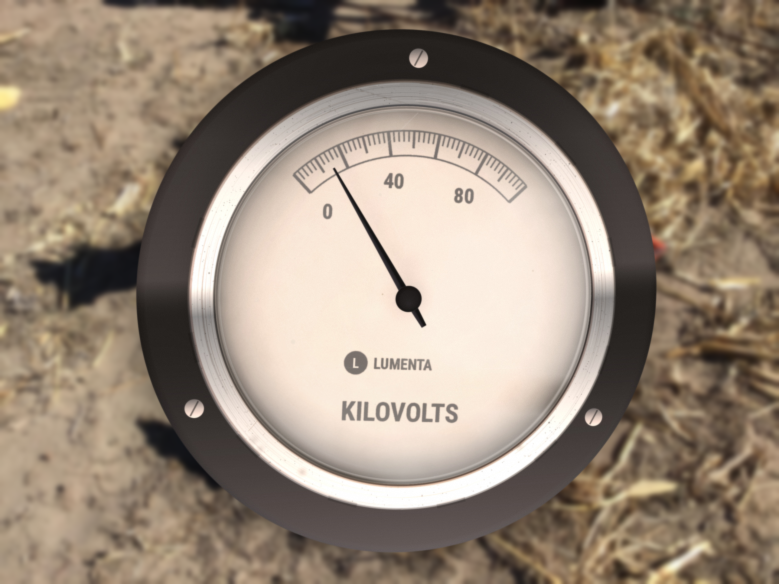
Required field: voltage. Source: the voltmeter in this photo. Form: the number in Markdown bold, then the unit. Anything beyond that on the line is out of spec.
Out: **14** kV
